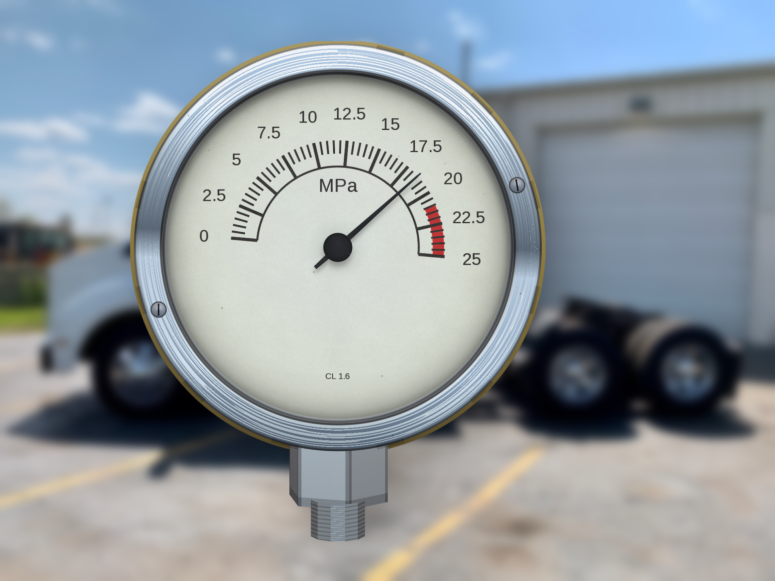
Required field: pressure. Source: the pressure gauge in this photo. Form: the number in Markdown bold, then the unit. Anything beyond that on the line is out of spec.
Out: **18.5** MPa
